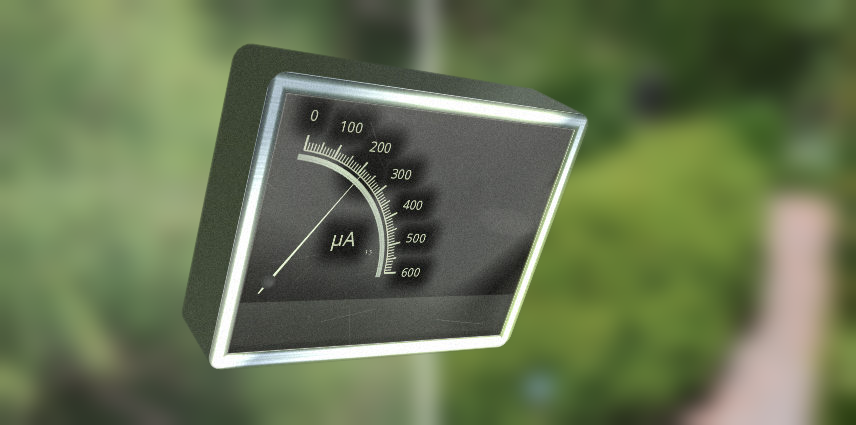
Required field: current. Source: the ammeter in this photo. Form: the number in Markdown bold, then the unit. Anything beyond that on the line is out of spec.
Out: **200** µA
